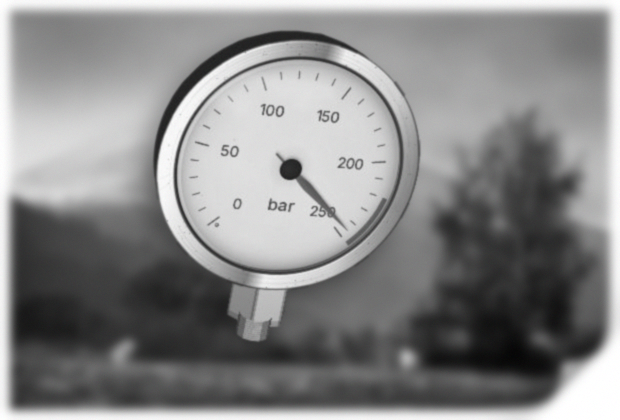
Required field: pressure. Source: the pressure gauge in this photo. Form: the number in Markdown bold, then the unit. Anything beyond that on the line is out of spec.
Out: **245** bar
